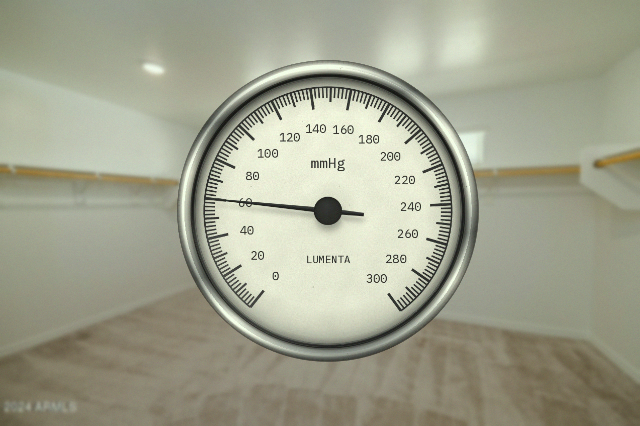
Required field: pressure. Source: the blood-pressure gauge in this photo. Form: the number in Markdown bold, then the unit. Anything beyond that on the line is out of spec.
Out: **60** mmHg
